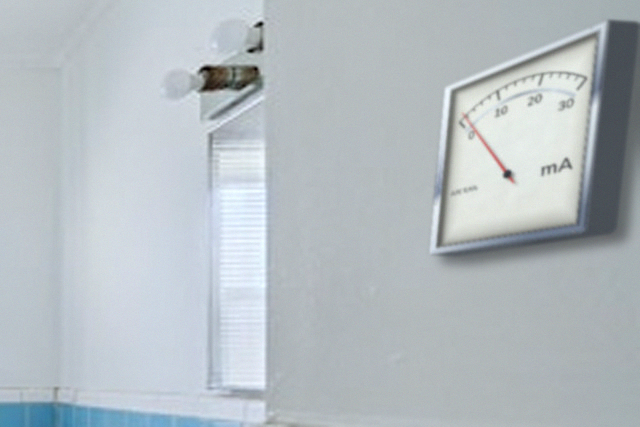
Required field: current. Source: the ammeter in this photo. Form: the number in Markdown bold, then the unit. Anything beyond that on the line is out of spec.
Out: **2** mA
